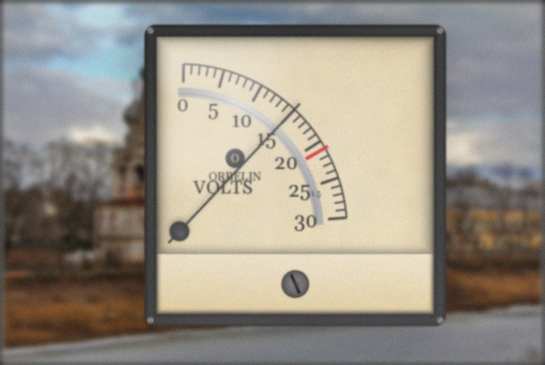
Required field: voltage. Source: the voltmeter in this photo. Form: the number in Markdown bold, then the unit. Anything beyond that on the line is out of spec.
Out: **15** V
